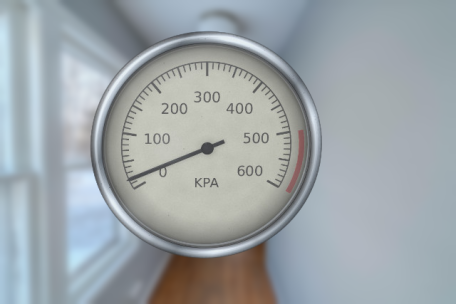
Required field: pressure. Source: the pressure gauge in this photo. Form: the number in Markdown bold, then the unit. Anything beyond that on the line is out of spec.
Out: **20** kPa
